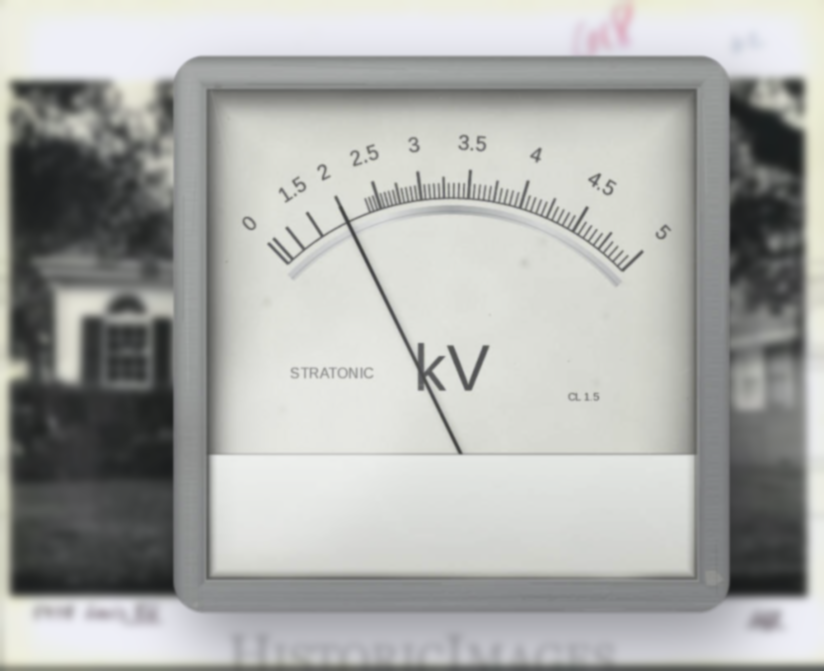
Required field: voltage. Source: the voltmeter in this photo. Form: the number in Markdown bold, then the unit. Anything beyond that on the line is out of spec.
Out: **2** kV
